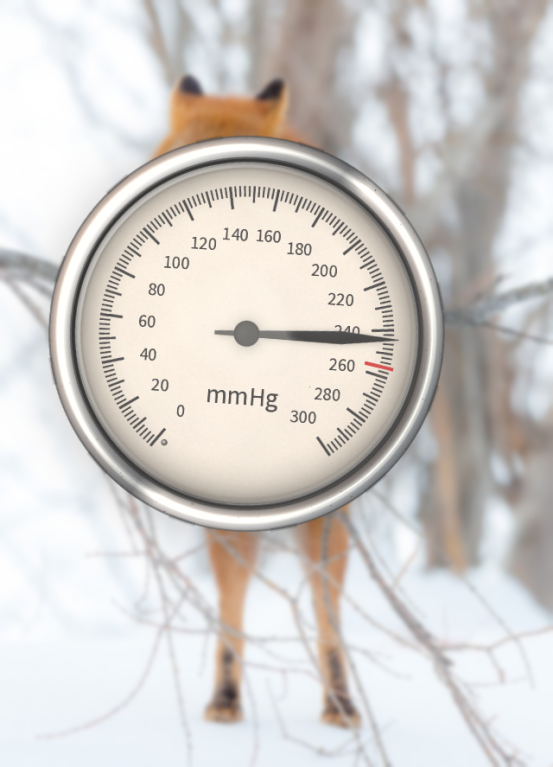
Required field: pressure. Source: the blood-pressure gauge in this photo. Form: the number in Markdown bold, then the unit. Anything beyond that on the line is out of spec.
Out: **244** mmHg
